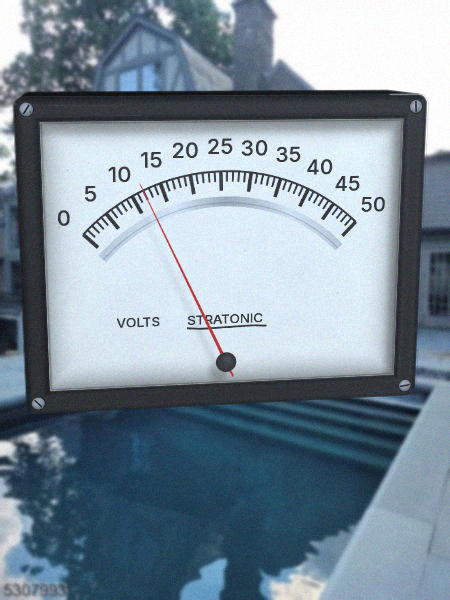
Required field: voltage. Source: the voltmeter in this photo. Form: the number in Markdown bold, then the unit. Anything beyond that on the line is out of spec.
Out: **12** V
